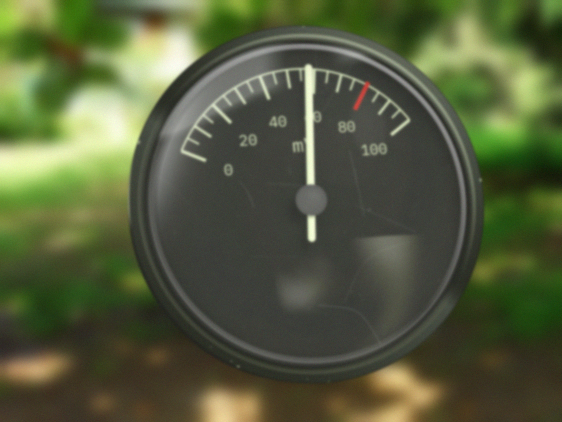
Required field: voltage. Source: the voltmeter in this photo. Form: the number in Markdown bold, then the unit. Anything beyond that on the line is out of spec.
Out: **57.5** mV
